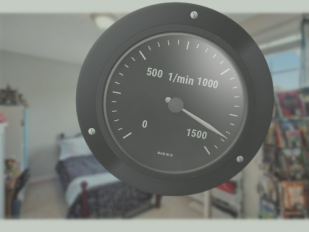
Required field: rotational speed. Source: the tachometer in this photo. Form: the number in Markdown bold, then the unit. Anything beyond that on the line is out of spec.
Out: **1375** rpm
